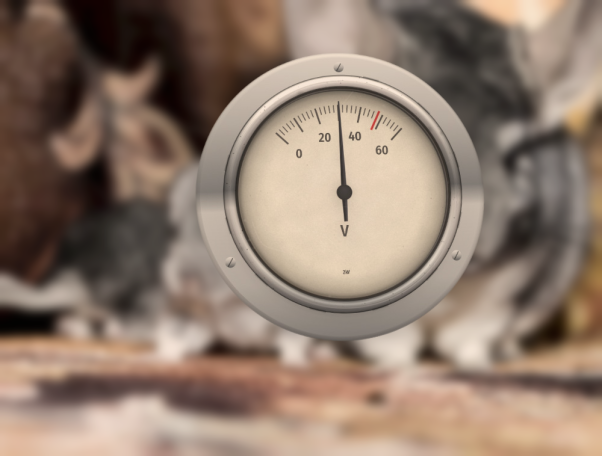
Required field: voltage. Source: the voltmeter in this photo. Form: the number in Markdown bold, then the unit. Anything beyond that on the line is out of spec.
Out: **30** V
